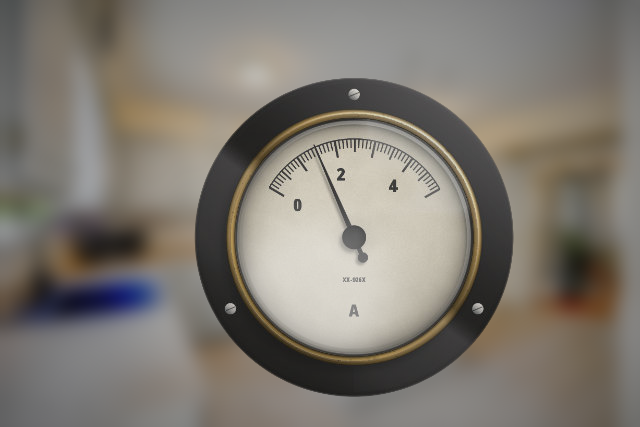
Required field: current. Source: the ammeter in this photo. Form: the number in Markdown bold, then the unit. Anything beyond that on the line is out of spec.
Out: **1.5** A
